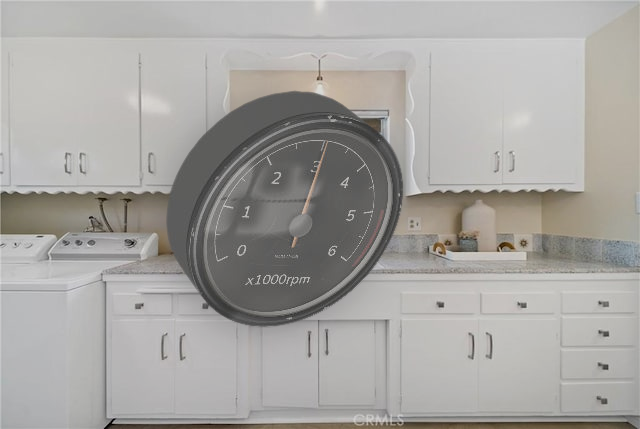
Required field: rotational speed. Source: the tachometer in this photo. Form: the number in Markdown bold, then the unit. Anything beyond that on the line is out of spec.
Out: **3000** rpm
